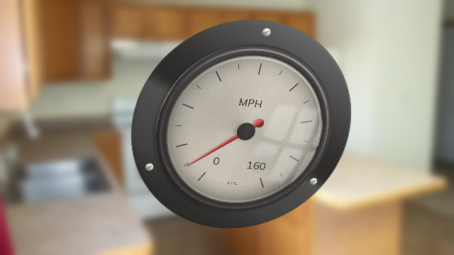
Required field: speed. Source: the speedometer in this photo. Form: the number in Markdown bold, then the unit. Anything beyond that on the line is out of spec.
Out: **10** mph
